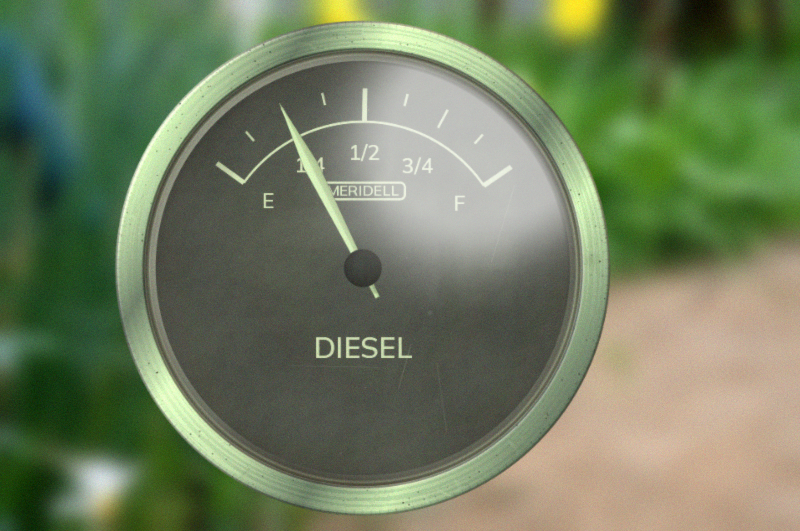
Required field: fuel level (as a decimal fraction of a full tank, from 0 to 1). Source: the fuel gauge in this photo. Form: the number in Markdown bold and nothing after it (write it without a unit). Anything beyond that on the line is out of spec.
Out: **0.25**
